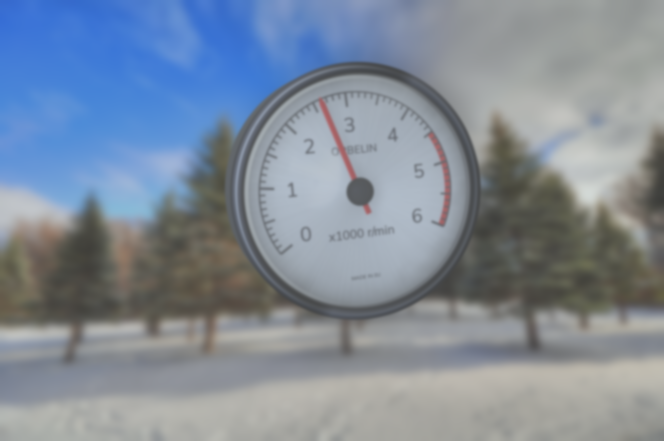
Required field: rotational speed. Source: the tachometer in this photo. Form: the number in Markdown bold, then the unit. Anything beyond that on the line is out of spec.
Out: **2600** rpm
